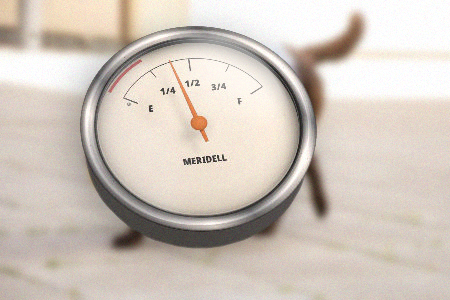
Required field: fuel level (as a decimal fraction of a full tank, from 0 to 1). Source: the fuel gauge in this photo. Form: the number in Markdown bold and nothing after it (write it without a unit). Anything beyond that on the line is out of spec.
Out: **0.375**
